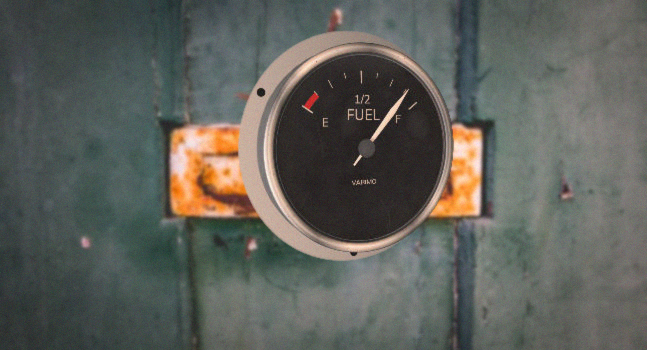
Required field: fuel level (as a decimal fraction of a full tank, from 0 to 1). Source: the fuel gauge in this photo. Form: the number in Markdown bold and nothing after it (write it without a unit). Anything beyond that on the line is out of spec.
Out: **0.875**
